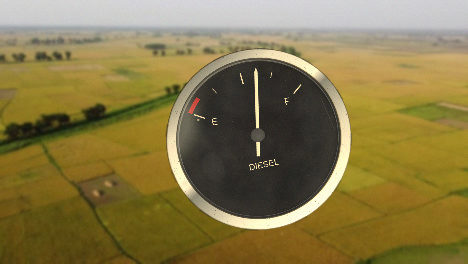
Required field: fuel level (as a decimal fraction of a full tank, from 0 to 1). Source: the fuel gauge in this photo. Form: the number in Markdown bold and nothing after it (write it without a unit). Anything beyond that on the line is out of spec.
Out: **0.625**
